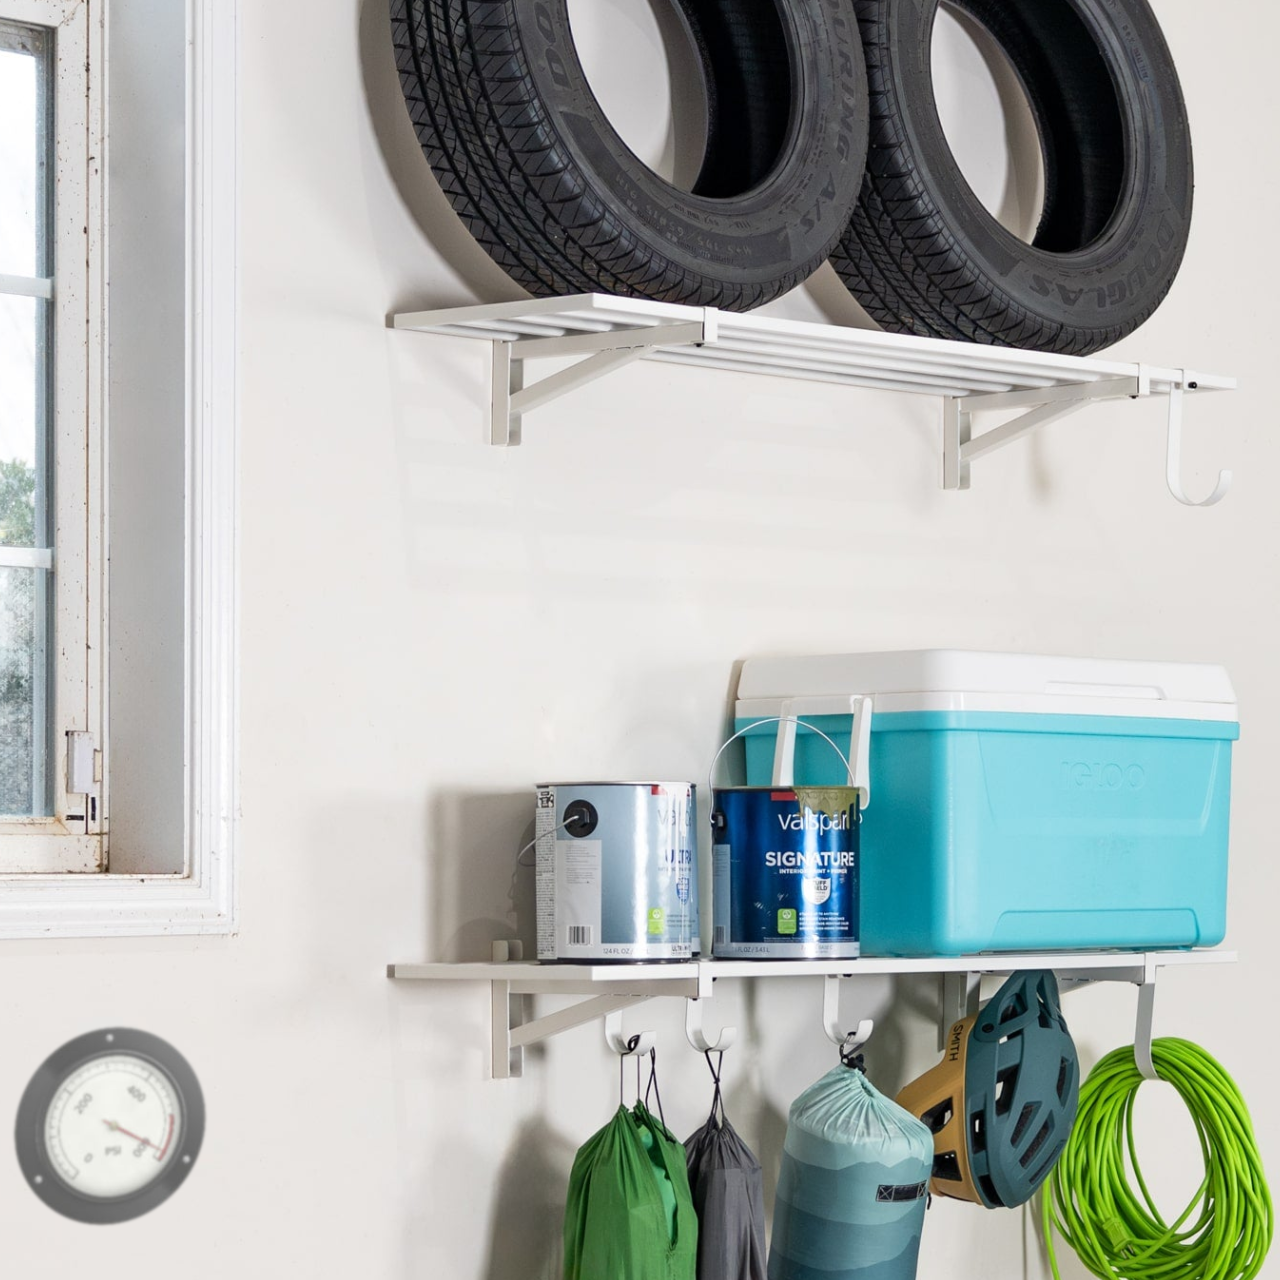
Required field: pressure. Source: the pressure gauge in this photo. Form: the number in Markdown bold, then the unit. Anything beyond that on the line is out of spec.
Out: **580** psi
